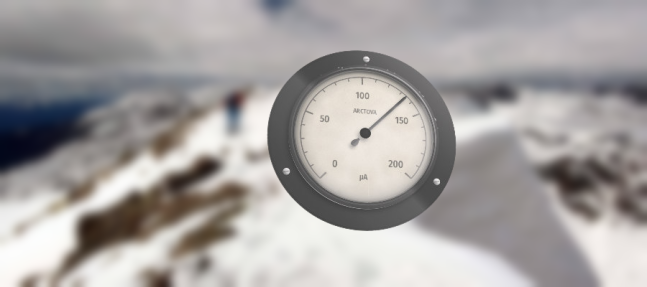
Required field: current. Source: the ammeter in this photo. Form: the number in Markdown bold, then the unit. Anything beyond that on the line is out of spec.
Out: **135** µA
